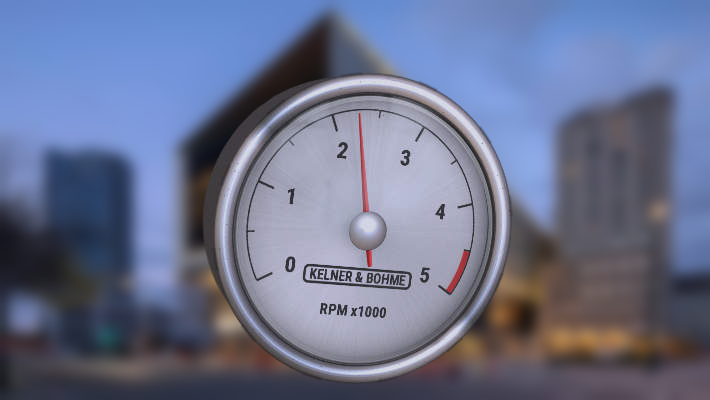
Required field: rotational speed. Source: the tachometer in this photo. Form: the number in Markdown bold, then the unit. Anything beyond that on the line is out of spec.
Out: **2250** rpm
